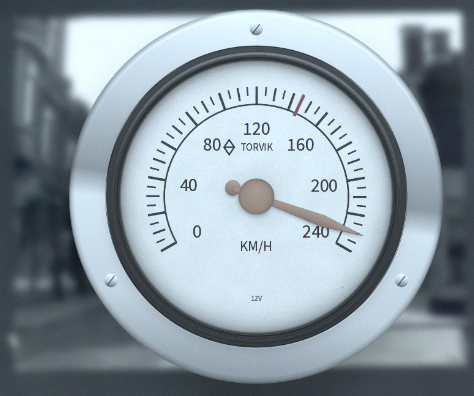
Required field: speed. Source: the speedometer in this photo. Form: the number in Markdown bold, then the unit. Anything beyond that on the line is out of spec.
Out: **230** km/h
